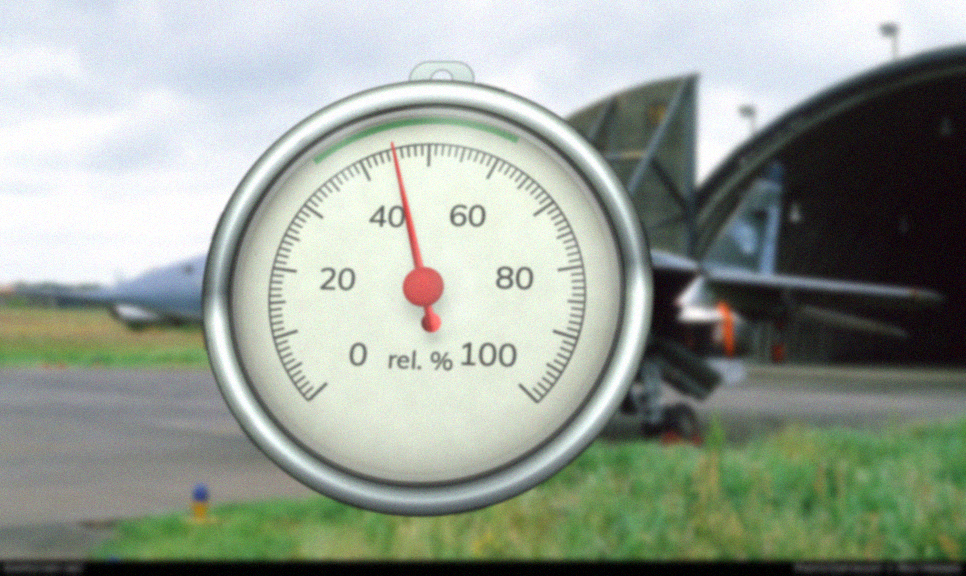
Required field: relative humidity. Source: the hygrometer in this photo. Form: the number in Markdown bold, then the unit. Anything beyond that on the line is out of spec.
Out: **45** %
